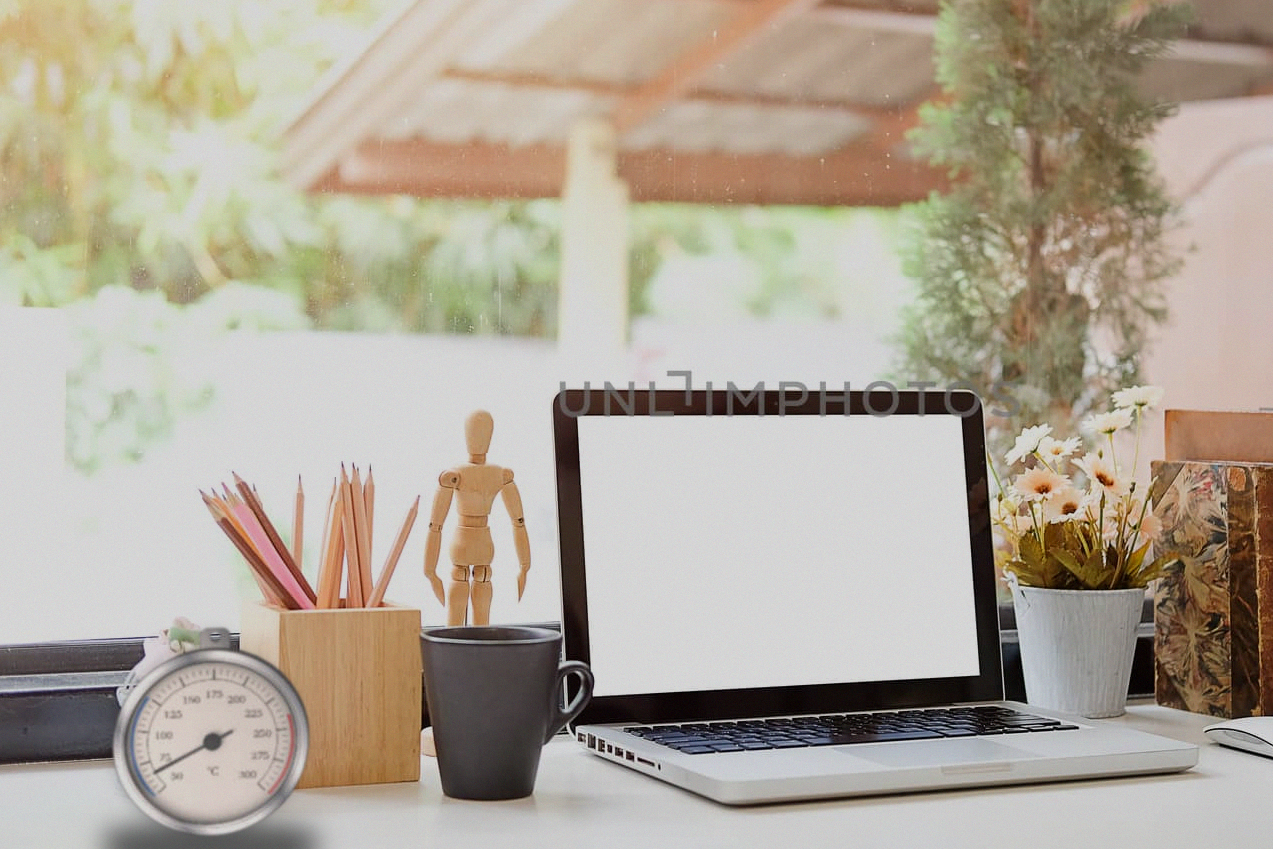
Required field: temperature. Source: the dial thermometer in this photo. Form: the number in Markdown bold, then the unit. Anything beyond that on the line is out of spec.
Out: **65** °C
